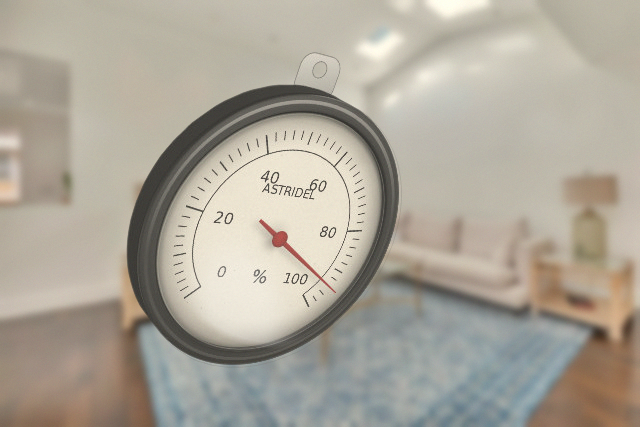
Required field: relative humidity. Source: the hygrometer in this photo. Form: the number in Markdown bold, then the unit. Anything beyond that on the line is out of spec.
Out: **94** %
